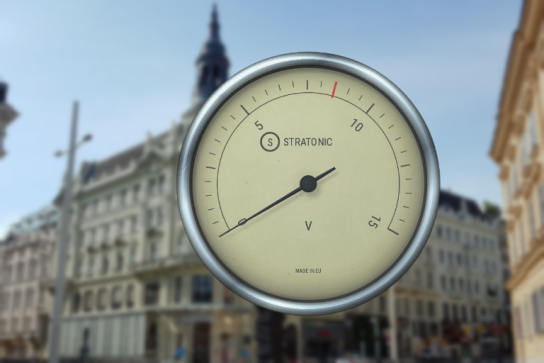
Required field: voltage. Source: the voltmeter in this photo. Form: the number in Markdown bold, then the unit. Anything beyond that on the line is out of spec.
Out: **0** V
